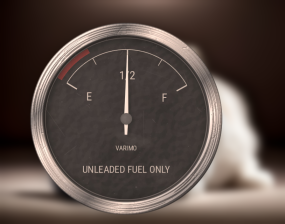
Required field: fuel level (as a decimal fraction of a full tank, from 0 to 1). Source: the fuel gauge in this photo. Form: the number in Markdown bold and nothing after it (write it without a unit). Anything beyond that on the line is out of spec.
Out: **0.5**
